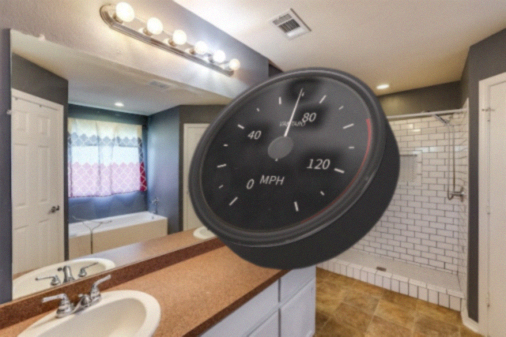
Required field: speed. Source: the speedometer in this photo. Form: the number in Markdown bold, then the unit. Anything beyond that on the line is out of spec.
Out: **70** mph
